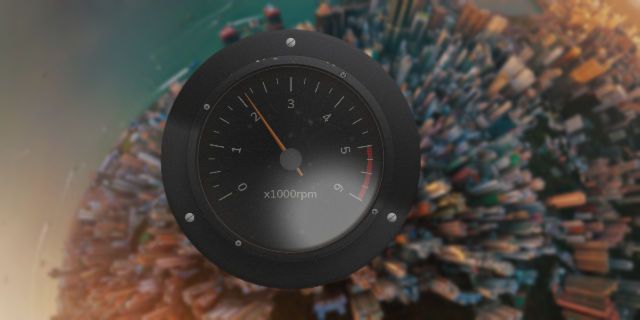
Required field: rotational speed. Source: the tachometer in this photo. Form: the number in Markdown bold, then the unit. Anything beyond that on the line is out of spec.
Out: **2125** rpm
